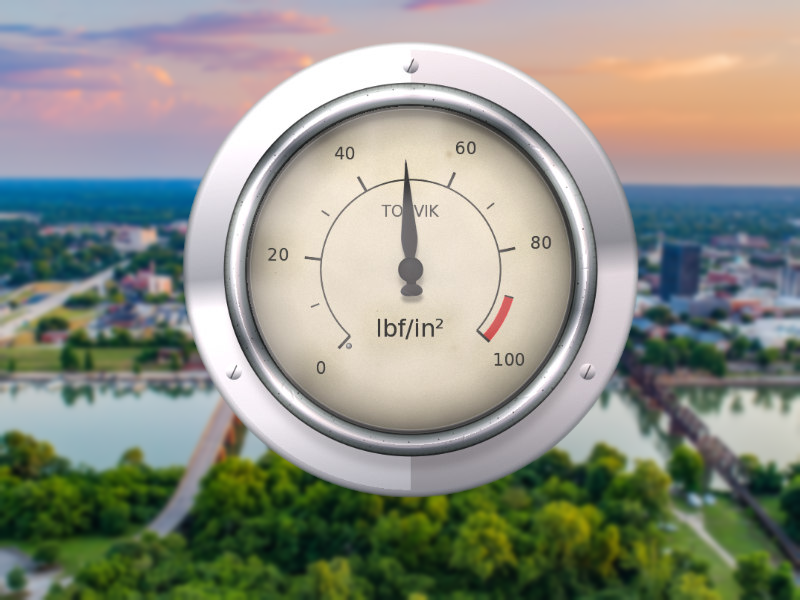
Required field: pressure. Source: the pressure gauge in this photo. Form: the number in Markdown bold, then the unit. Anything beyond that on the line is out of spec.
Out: **50** psi
